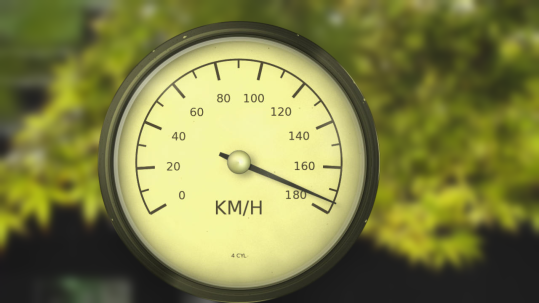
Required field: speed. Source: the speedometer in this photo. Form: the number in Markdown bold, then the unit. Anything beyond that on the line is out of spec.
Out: **175** km/h
